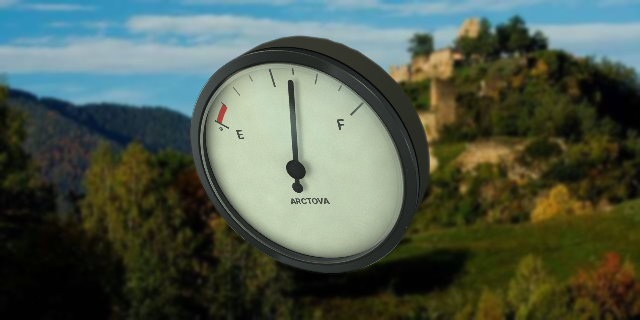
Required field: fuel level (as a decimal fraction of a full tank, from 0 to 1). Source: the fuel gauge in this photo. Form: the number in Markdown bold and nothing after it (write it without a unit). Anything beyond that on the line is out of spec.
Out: **0.625**
